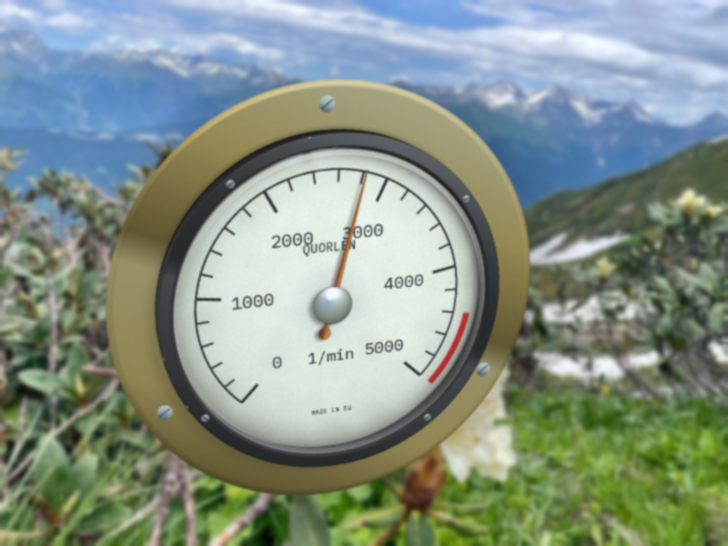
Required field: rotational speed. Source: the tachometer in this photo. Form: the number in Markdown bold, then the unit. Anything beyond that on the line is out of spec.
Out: **2800** rpm
